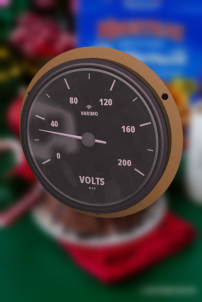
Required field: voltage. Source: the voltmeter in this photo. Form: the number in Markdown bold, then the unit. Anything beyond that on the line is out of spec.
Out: **30** V
